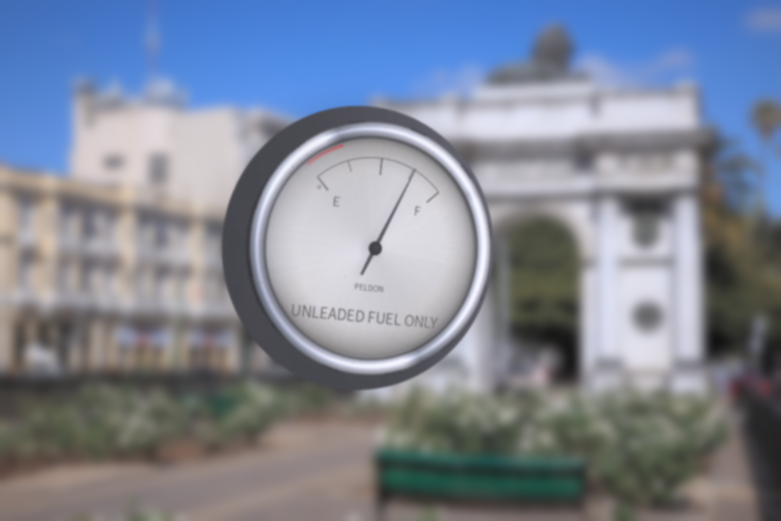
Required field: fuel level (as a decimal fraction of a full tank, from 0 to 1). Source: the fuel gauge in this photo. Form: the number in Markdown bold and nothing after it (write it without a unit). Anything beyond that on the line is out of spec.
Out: **0.75**
